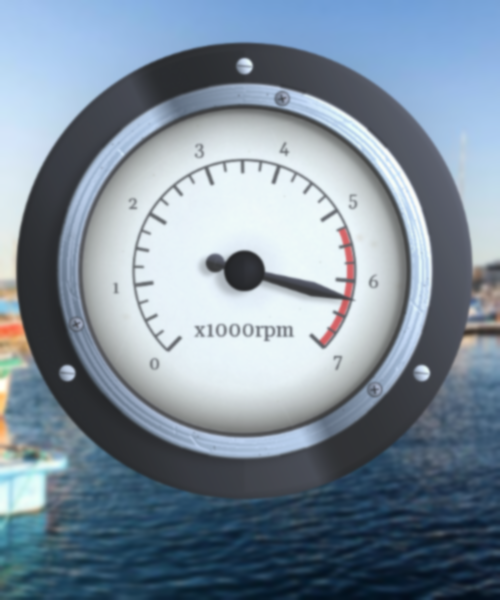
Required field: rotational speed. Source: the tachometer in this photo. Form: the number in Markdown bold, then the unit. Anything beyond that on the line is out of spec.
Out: **6250** rpm
